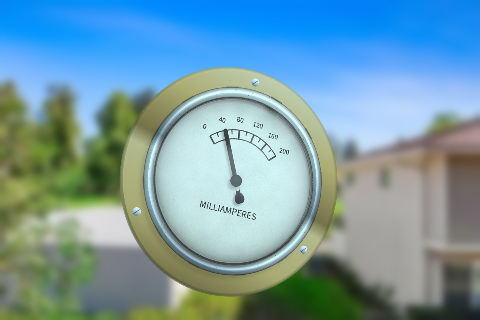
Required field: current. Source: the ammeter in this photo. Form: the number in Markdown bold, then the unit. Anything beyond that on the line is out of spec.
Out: **40** mA
